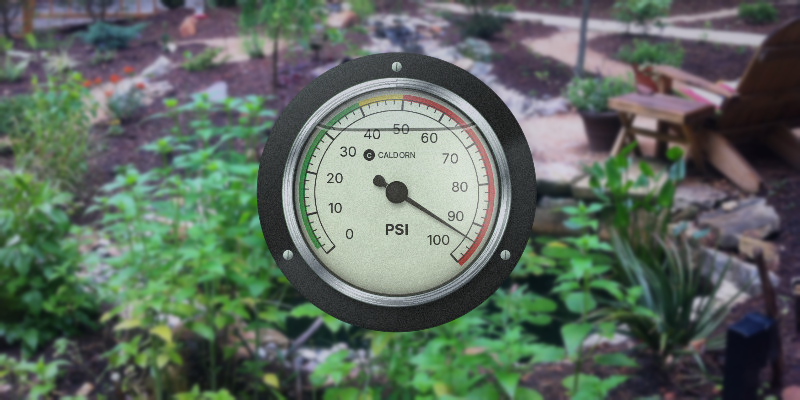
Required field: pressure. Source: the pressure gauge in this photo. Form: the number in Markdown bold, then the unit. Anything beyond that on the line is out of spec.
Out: **94** psi
